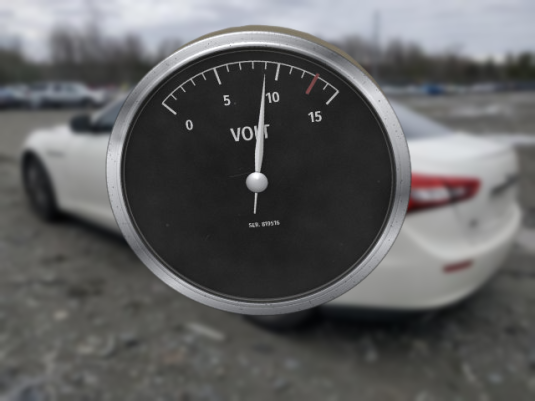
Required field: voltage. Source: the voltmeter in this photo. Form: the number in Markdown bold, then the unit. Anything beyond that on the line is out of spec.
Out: **9** V
